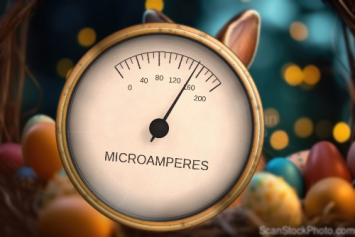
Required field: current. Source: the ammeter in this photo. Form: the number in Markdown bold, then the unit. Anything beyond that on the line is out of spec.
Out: **150** µA
